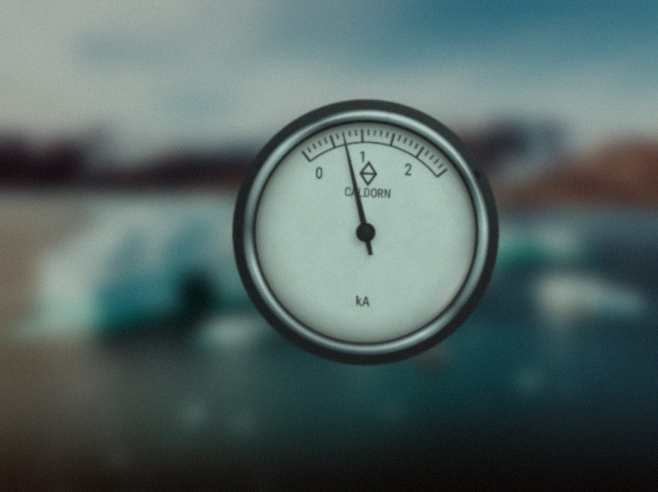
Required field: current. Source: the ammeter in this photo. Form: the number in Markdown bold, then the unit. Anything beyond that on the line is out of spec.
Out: **0.7** kA
